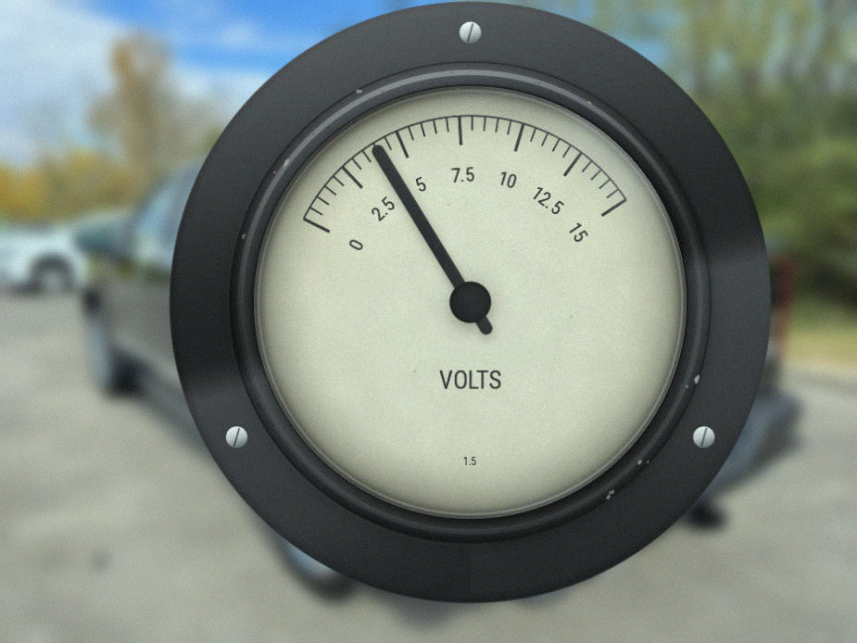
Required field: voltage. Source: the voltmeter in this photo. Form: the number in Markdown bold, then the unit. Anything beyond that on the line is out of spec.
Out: **4** V
